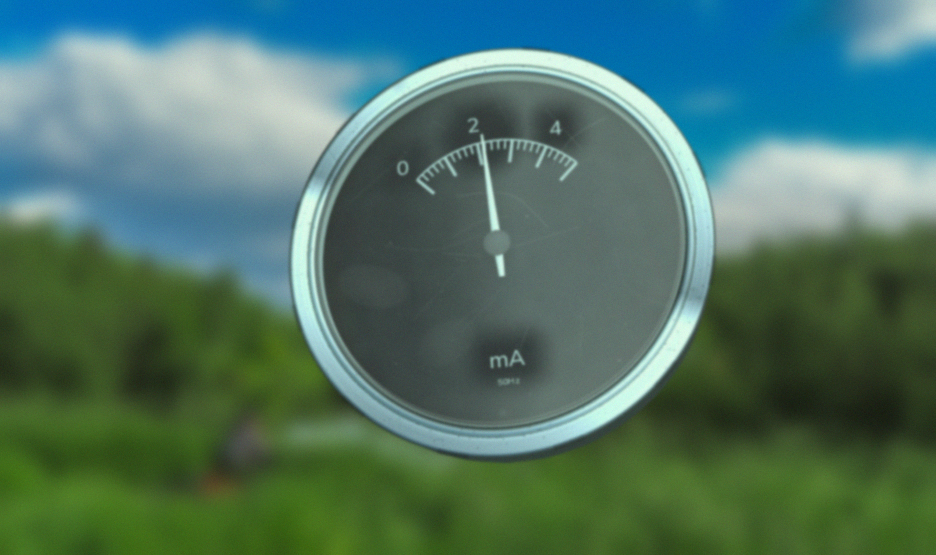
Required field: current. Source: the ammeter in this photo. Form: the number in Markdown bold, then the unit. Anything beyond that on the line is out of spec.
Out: **2.2** mA
